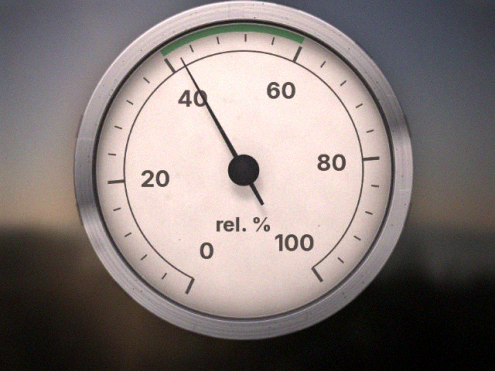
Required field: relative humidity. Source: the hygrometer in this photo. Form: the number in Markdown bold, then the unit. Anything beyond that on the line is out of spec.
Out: **42** %
